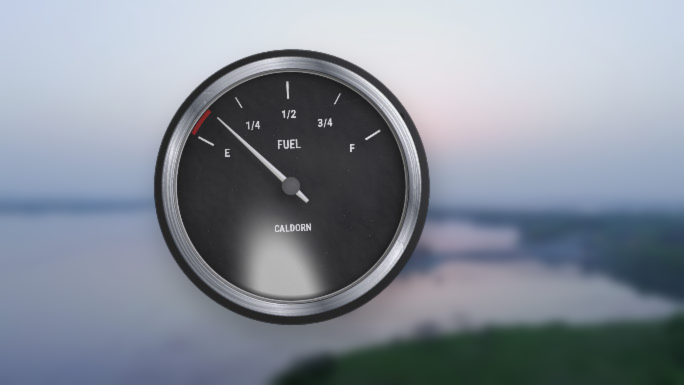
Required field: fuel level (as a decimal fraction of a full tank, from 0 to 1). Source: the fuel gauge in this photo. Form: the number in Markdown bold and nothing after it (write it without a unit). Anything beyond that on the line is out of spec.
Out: **0.125**
